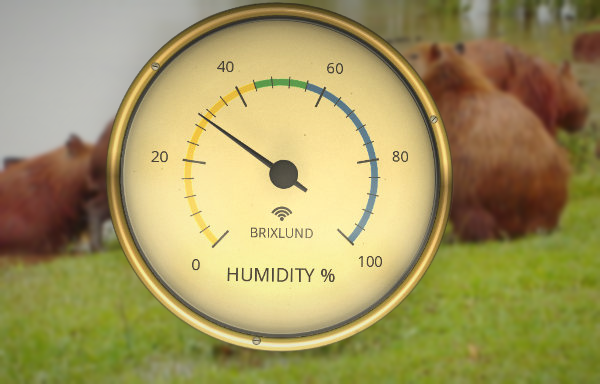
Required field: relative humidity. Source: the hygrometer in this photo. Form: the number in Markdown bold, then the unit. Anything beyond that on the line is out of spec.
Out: **30** %
